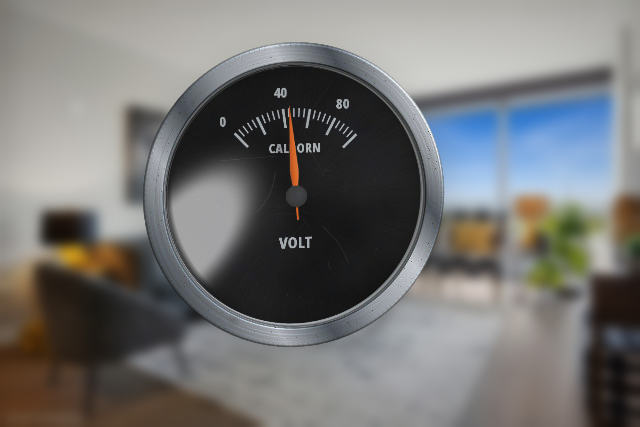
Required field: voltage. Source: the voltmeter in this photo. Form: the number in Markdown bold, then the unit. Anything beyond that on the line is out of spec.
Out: **44** V
